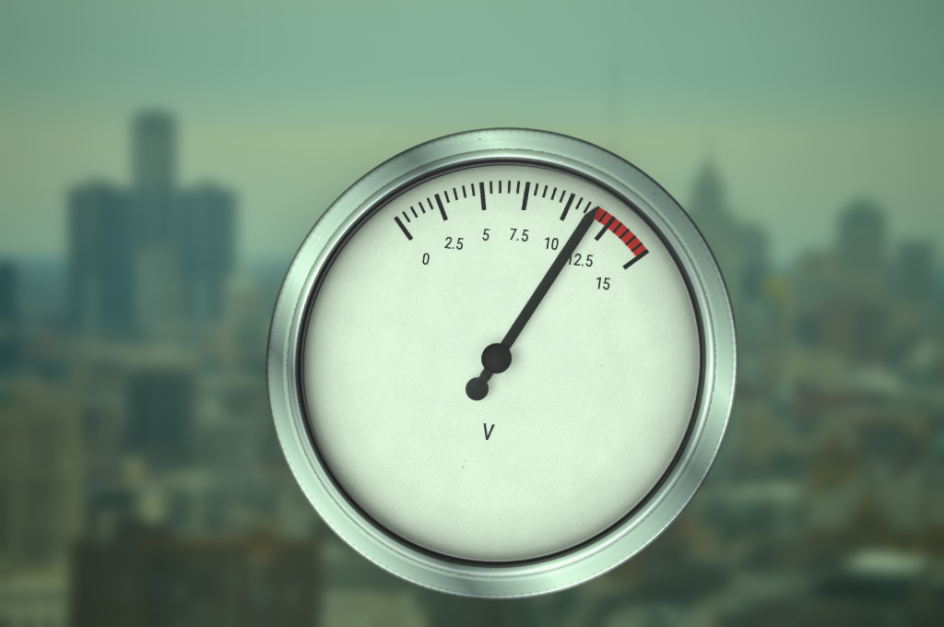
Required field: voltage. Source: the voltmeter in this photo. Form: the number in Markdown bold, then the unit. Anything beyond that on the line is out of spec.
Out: **11.5** V
